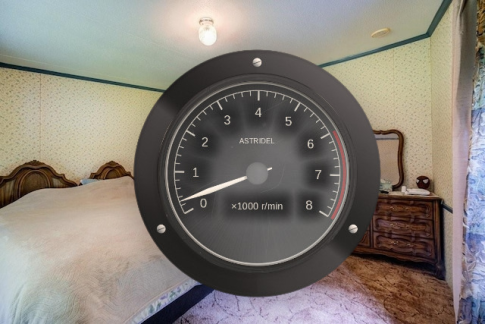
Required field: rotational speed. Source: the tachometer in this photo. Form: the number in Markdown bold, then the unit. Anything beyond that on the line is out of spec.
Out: **300** rpm
